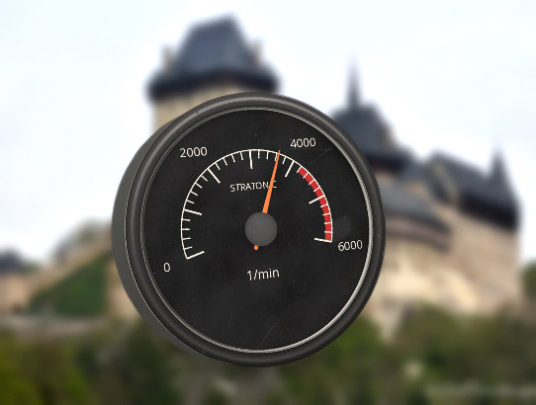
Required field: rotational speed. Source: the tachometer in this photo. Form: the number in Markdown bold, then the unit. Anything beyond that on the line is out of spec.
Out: **3600** rpm
